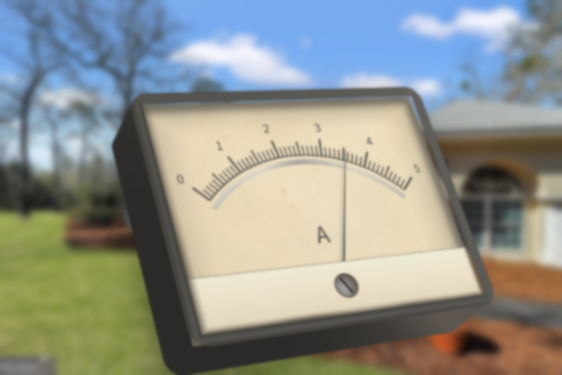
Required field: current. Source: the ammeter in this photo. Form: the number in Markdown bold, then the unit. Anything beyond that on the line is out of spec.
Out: **3.5** A
